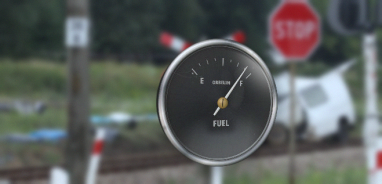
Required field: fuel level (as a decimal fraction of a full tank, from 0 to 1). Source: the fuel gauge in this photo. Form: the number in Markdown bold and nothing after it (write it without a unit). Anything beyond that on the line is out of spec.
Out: **0.875**
